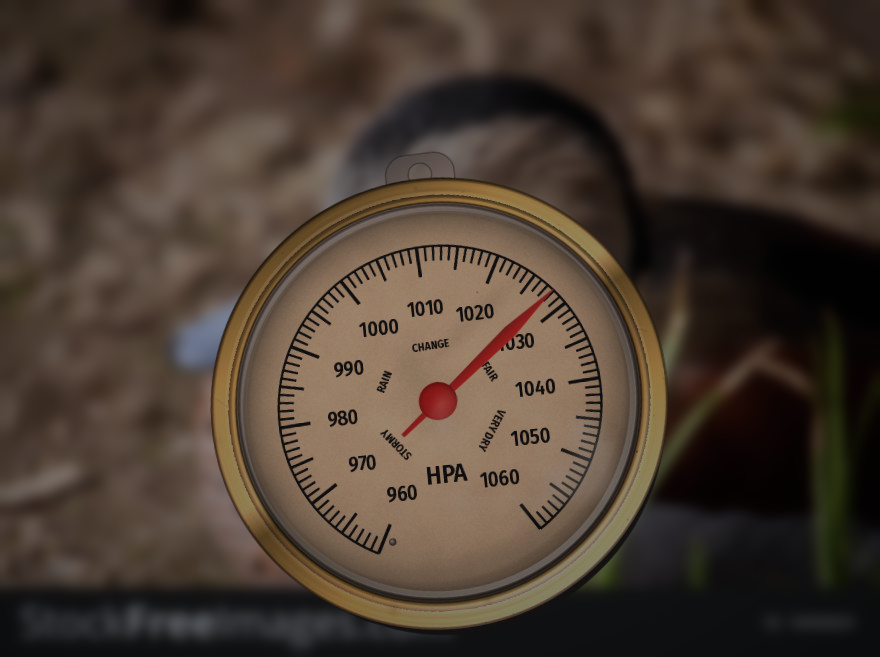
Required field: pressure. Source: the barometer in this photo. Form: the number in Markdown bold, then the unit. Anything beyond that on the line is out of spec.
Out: **1028** hPa
